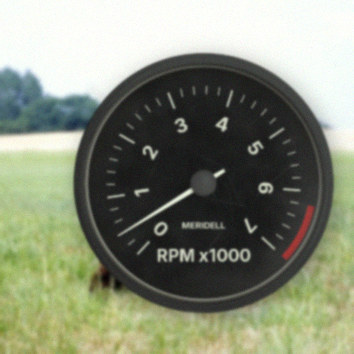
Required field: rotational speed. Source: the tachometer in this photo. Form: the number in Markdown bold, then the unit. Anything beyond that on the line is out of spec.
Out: **400** rpm
